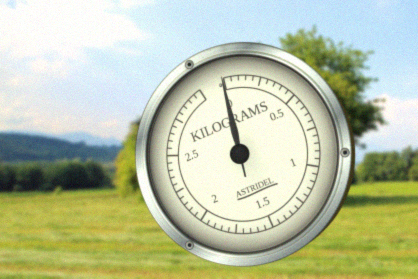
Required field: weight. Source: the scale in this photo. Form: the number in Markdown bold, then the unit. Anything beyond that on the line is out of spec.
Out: **0** kg
